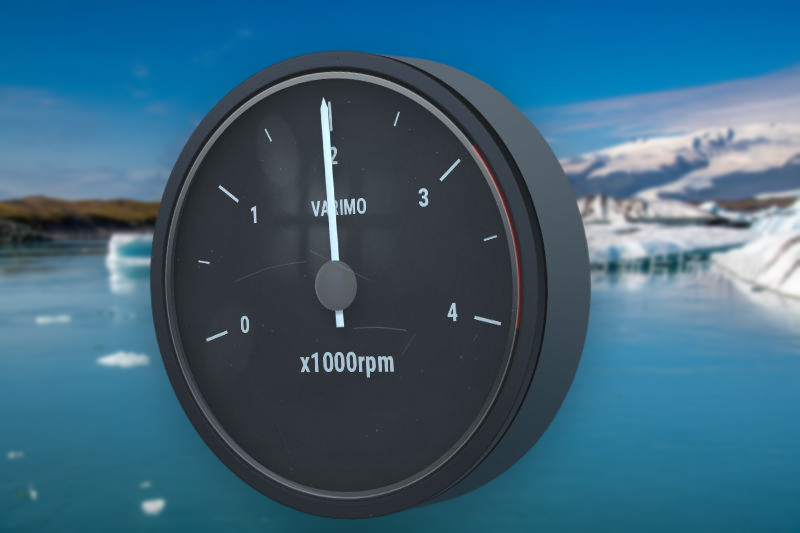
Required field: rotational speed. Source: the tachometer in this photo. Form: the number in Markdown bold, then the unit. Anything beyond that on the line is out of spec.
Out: **2000** rpm
